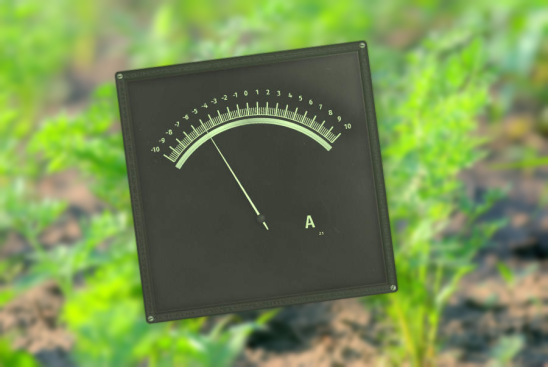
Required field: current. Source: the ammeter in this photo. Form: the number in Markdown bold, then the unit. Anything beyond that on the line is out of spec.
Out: **-5** A
